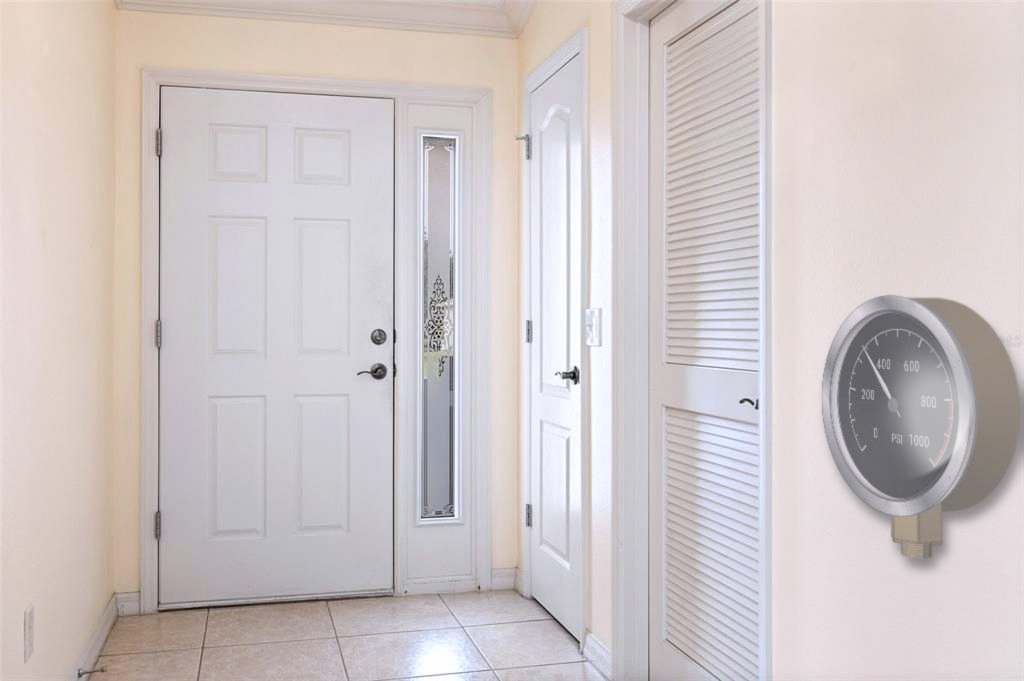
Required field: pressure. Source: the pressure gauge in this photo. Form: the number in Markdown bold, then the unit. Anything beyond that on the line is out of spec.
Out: **350** psi
